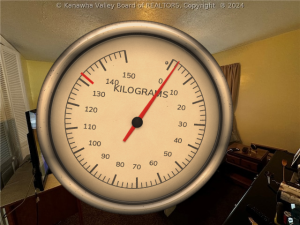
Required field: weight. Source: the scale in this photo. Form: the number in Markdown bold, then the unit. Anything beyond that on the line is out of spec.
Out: **2** kg
